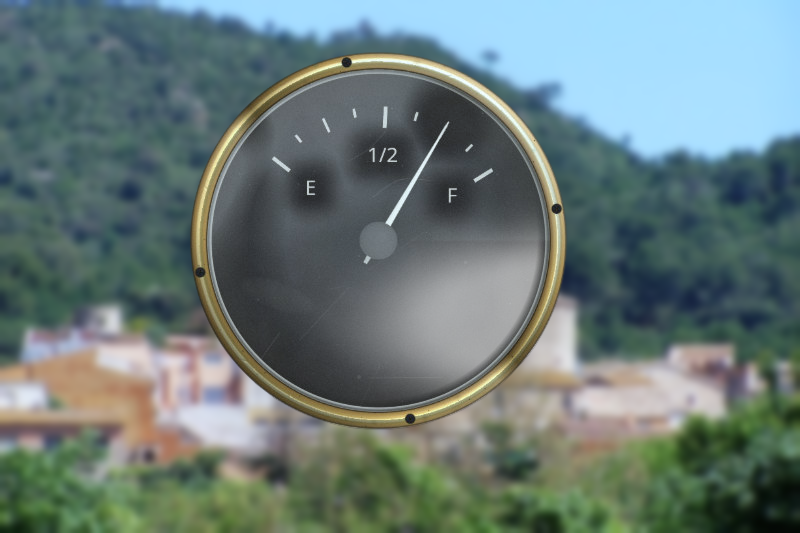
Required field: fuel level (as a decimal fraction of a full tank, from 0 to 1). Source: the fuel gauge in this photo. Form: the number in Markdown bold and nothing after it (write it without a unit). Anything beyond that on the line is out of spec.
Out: **0.75**
